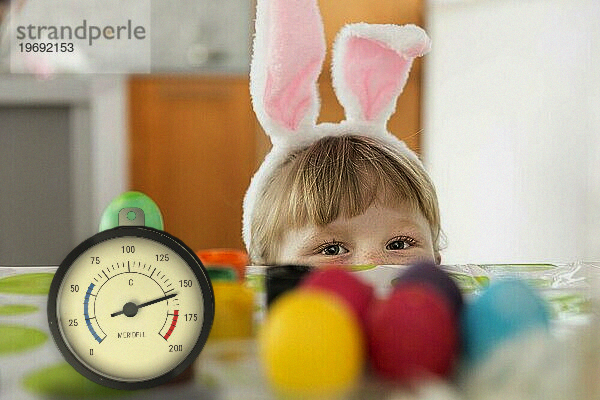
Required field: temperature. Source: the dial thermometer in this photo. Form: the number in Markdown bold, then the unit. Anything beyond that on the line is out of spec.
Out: **155** °C
